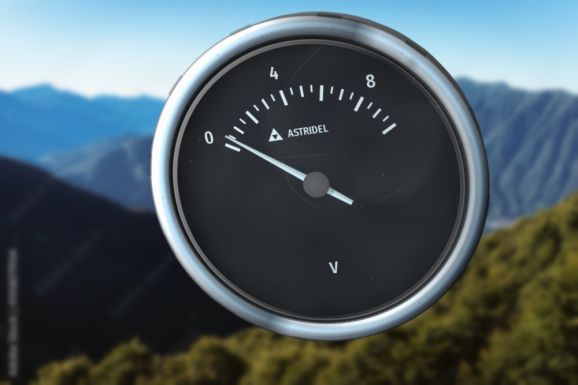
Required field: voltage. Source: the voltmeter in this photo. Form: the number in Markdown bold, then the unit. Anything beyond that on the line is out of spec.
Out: **0.5** V
